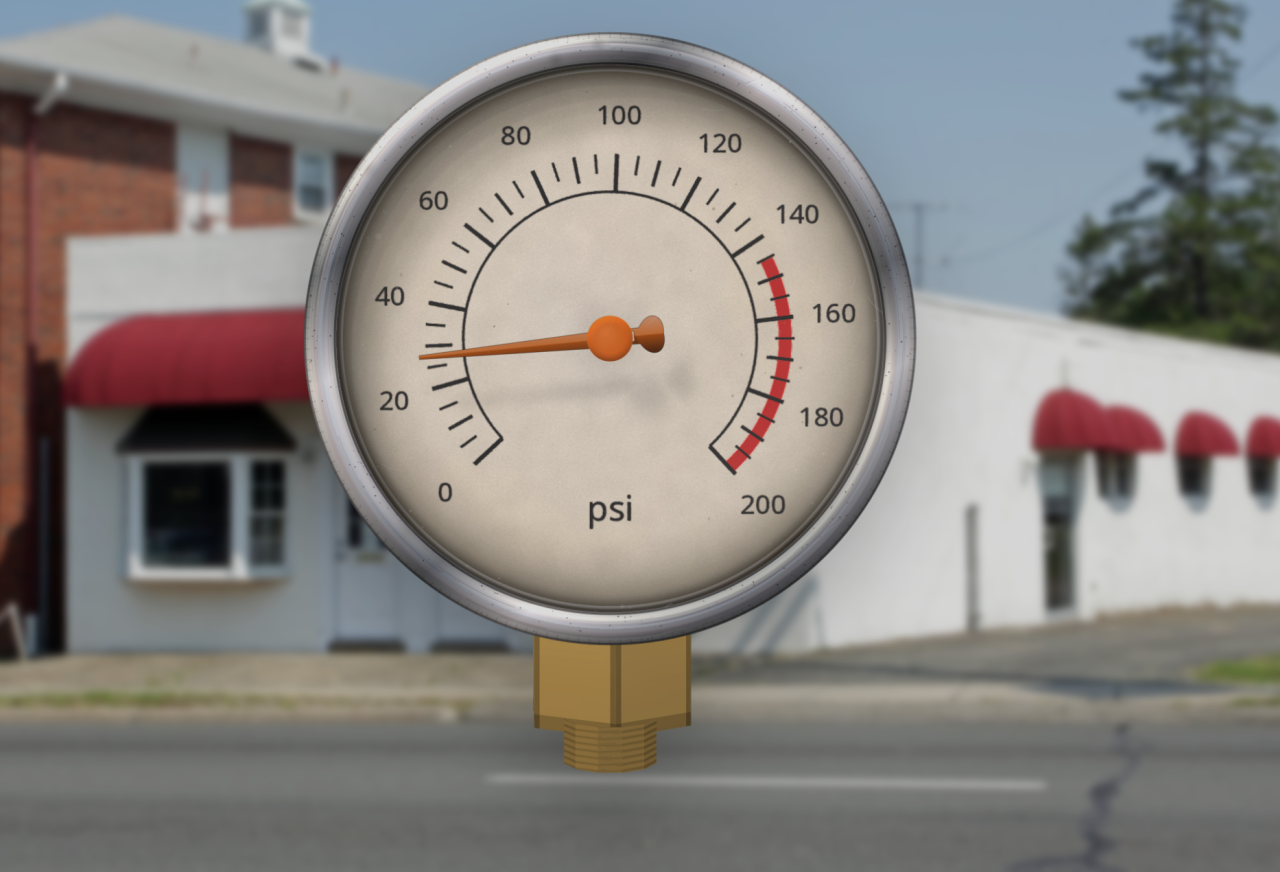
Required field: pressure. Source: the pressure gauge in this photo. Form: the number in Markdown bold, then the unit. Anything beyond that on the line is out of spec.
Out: **27.5** psi
